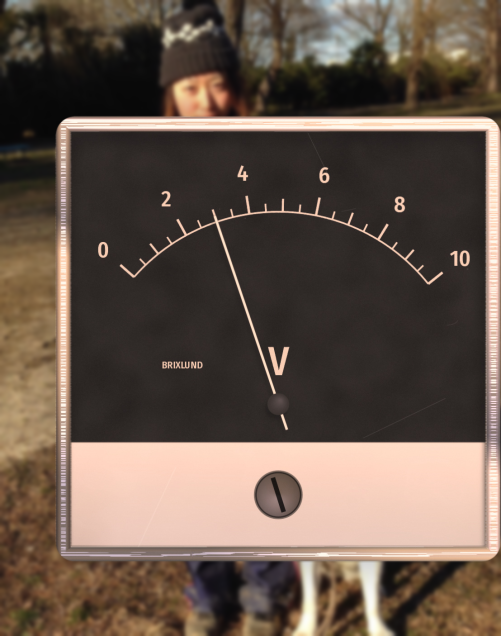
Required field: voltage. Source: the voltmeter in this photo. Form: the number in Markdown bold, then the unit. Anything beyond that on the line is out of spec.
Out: **3** V
